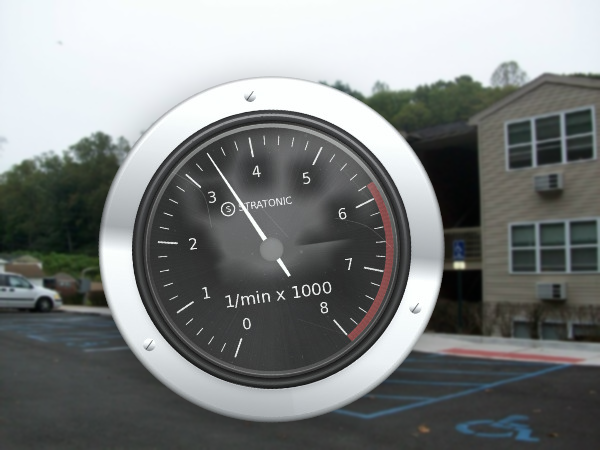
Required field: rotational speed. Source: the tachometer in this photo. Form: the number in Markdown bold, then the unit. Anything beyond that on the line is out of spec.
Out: **3400** rpm
